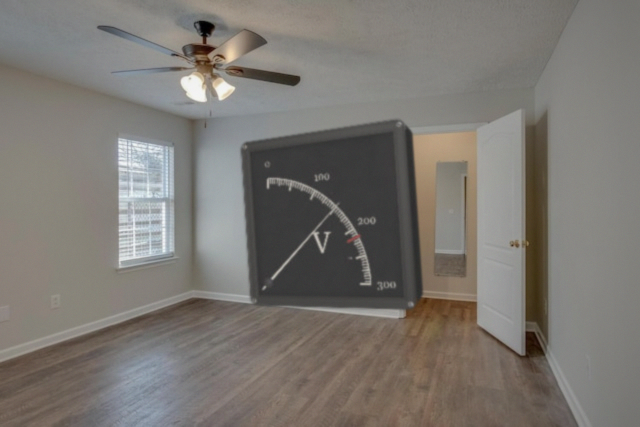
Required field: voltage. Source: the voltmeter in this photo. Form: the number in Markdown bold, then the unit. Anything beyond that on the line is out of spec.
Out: **150** V
